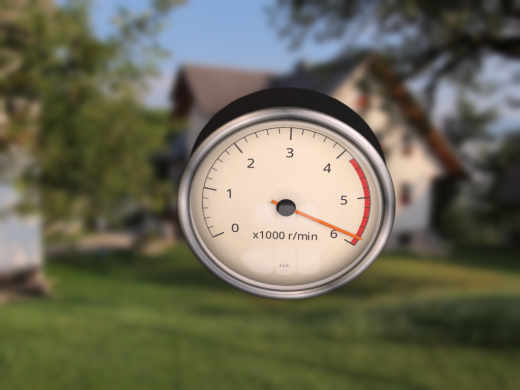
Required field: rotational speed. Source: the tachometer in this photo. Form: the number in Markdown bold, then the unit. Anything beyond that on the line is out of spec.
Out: **5800** rpm
